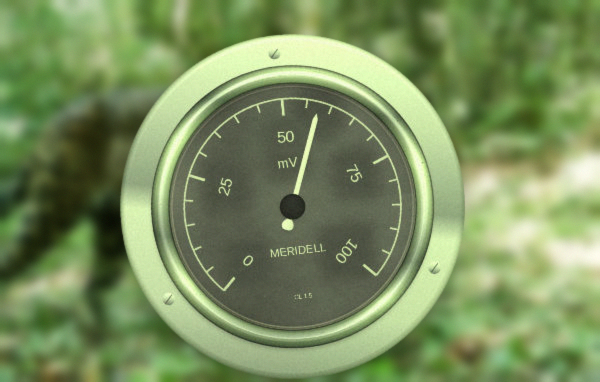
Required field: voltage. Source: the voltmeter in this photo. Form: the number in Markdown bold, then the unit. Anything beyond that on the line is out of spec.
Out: **57.5** mV
